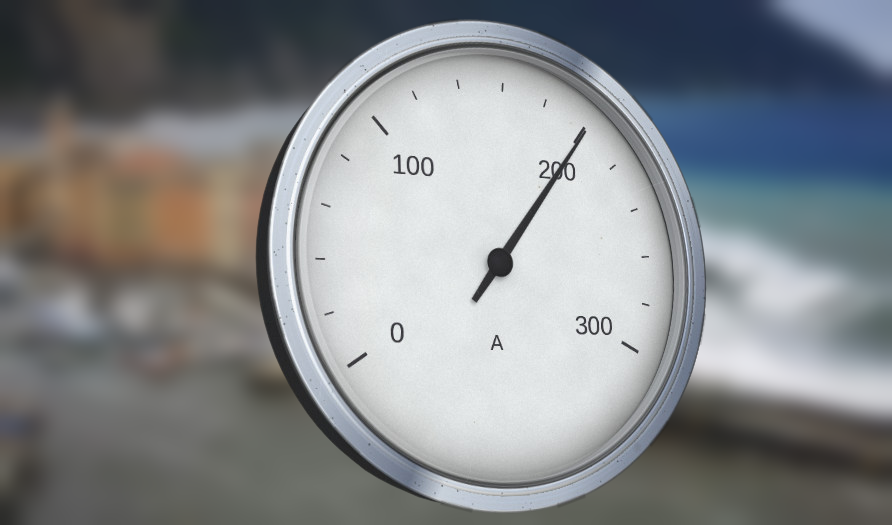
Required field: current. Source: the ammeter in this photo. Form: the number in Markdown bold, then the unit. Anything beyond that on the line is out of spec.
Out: **200** A
